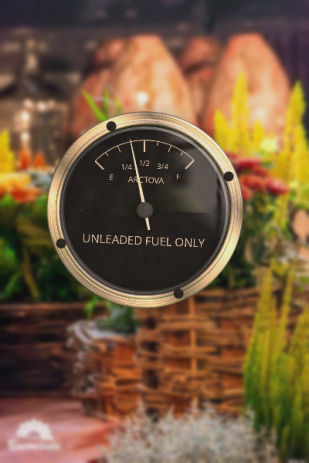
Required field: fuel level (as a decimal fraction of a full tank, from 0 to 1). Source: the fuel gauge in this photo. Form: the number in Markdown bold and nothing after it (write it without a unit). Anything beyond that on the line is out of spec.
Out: **0.375**
